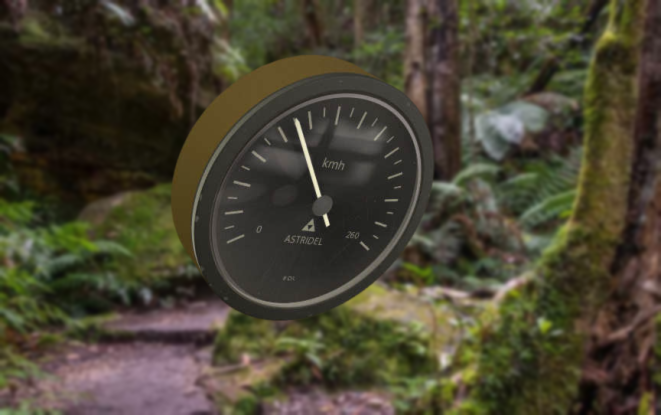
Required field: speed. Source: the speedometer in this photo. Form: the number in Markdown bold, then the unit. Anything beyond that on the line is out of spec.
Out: **90** km/h
